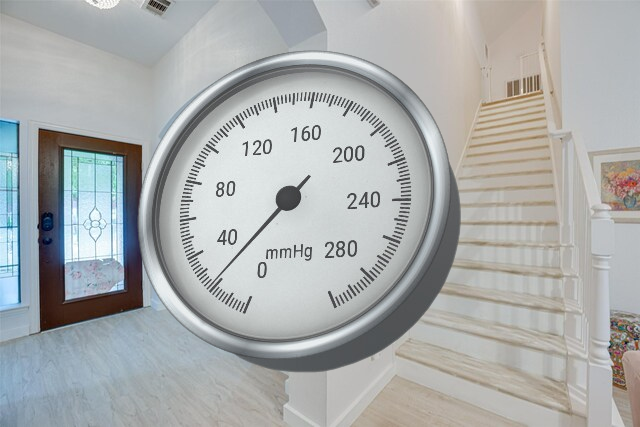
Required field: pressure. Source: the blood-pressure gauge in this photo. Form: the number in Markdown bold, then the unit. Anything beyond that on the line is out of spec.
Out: **20** mmHg
